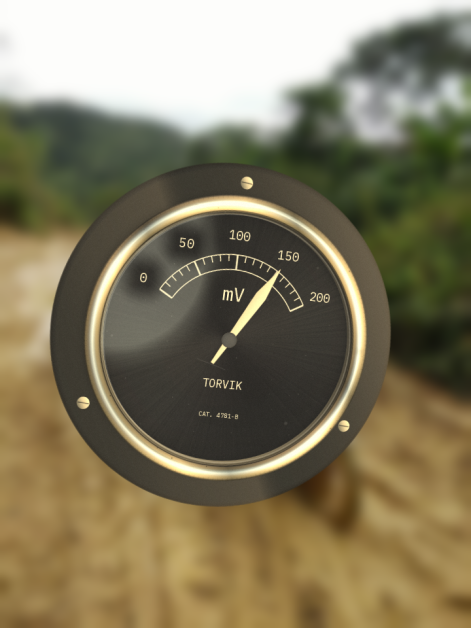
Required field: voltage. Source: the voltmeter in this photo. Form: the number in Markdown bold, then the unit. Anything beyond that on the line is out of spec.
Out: **150** mV
